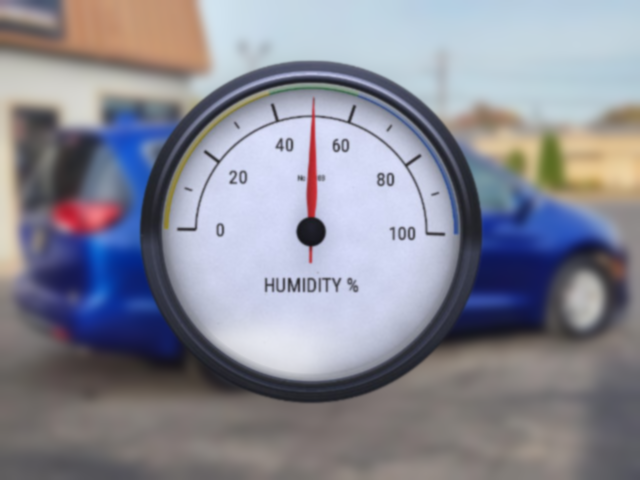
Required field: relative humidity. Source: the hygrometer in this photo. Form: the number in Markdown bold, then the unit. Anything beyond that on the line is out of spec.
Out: **50** %
